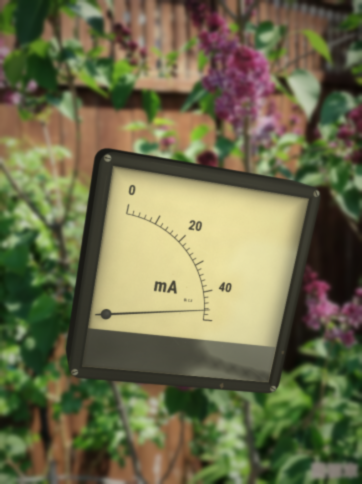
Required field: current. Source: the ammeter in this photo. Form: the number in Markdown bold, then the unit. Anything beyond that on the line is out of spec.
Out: **46** mA
